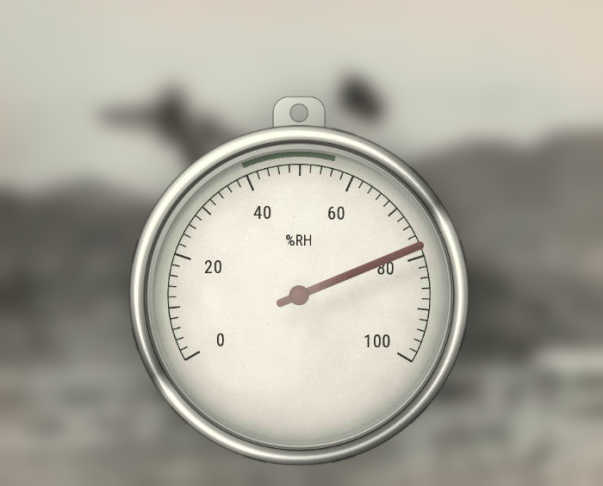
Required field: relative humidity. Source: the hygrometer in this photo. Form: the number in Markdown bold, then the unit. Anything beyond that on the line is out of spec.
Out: **78** %
